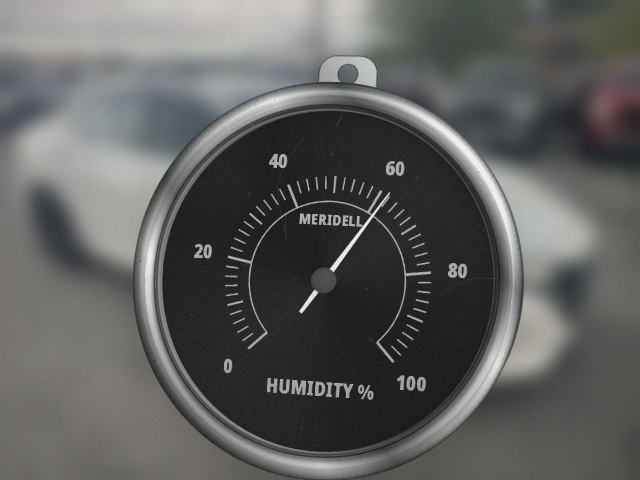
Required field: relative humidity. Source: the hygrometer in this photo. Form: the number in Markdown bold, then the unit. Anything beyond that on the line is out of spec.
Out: **62** %
